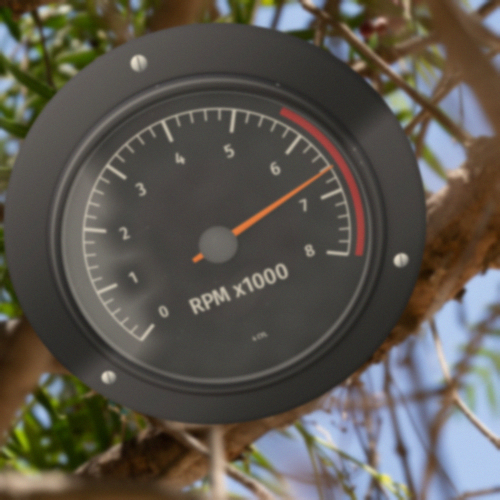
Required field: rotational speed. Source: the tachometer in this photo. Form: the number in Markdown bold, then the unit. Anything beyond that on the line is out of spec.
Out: **6600** rpm
